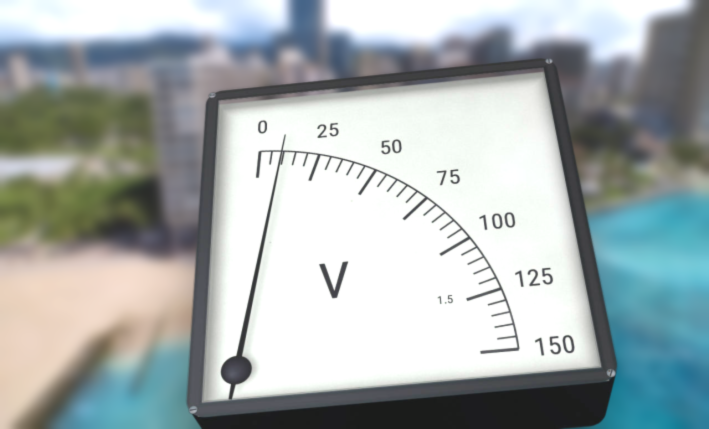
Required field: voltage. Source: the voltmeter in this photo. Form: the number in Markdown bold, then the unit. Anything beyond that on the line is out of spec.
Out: **10** V
